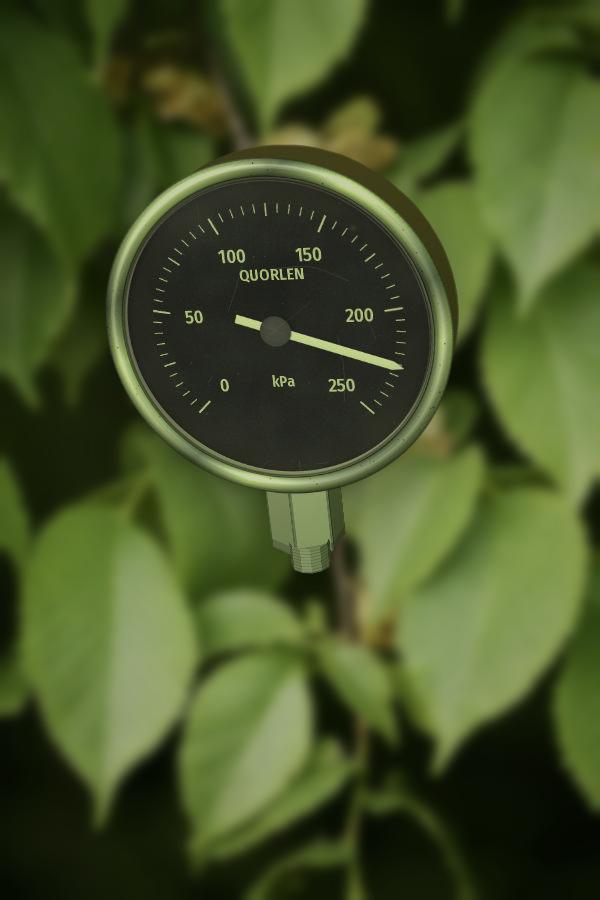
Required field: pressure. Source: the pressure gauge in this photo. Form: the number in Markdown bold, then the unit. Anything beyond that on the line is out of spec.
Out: **225** kPa
